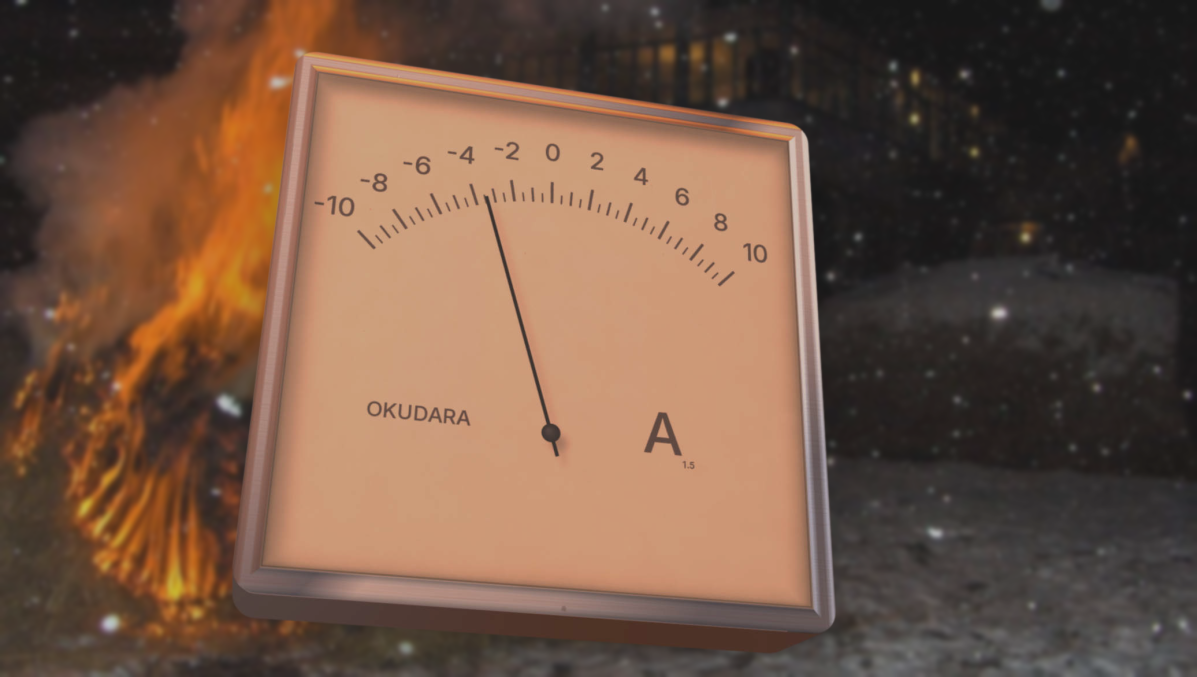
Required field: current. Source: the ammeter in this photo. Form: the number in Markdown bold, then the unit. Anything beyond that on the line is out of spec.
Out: **-3.5** A
